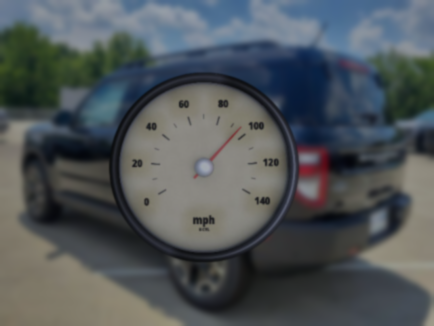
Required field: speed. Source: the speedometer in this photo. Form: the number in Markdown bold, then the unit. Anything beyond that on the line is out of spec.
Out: **95** mph
